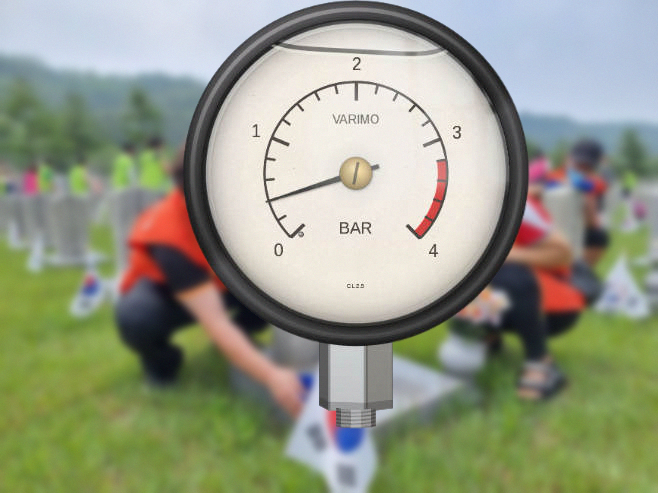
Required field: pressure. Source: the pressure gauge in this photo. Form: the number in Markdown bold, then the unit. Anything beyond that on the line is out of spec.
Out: **0.4** bar
